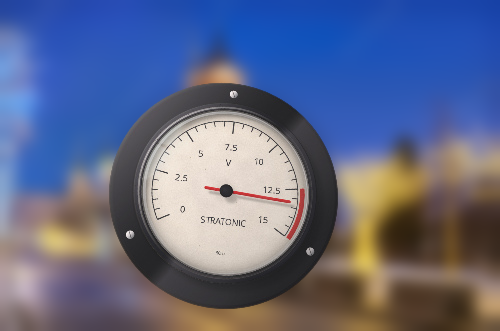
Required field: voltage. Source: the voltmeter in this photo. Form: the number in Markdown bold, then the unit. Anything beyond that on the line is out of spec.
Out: **13.25** V
